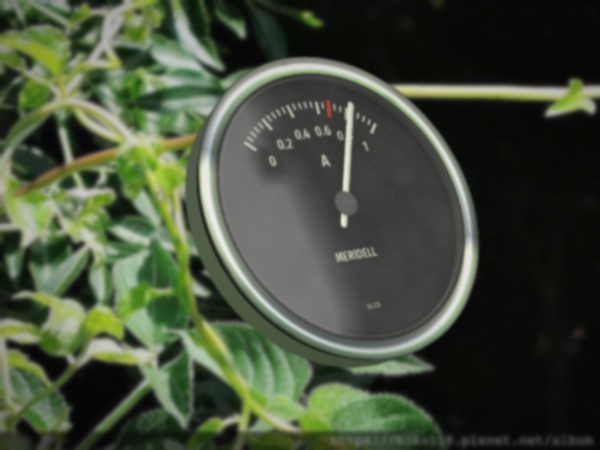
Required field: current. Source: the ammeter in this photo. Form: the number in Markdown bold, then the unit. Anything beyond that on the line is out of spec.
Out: **0.8** A
